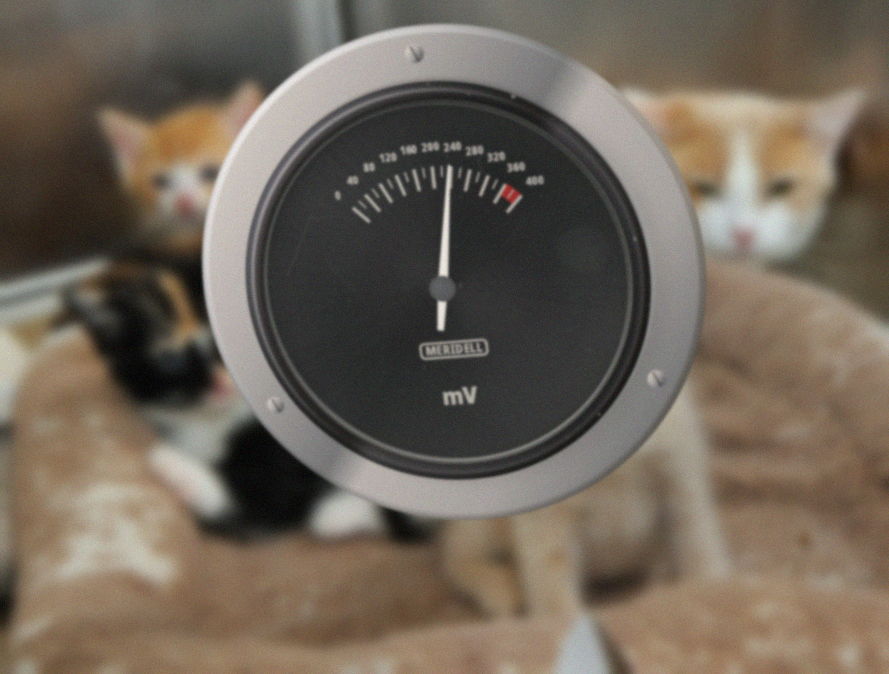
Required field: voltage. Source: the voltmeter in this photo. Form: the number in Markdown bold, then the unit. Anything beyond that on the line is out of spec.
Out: **240** mV
